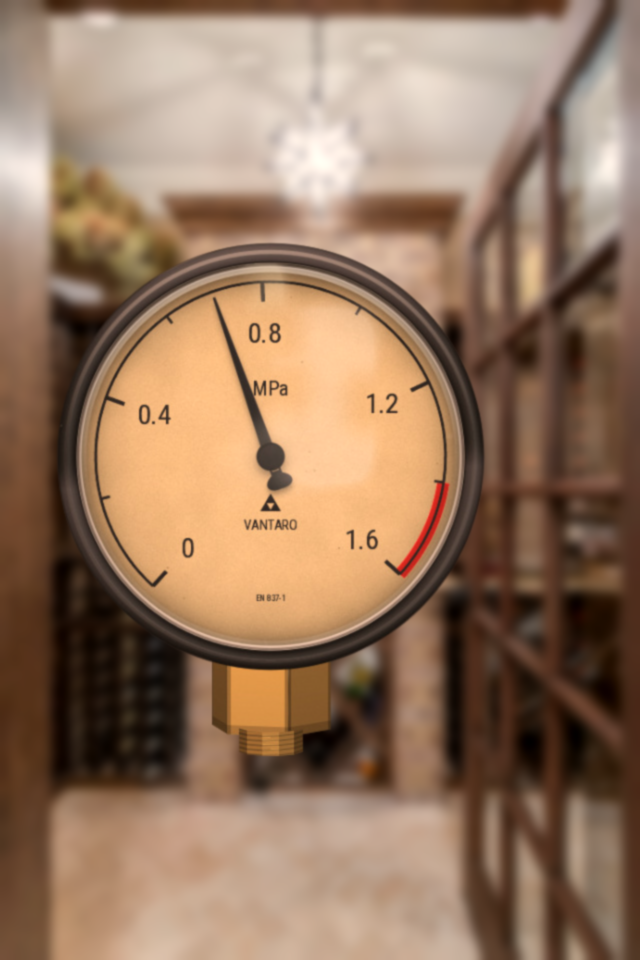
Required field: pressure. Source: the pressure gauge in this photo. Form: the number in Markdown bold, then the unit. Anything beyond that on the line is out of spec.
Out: **0.7** MPa
